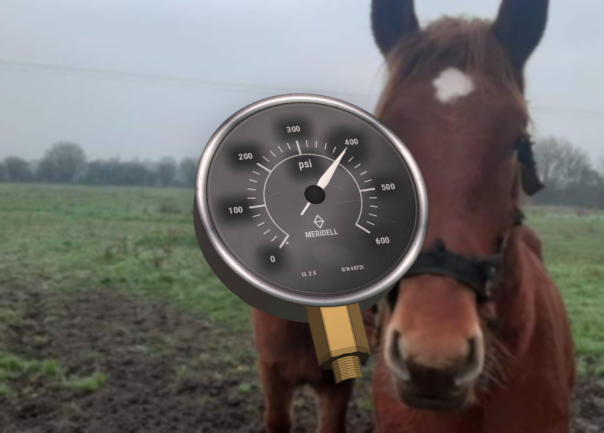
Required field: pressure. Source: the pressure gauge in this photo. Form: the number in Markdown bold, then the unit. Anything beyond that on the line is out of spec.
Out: **400** psi
